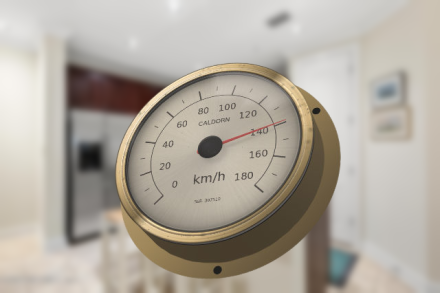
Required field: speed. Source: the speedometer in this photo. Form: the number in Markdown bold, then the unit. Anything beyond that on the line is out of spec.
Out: **140** km/h
